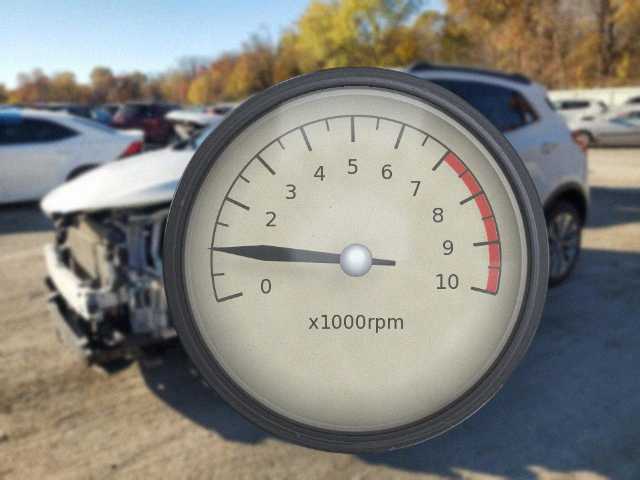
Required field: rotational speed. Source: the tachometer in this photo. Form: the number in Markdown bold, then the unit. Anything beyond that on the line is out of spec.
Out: **1000** rpm
